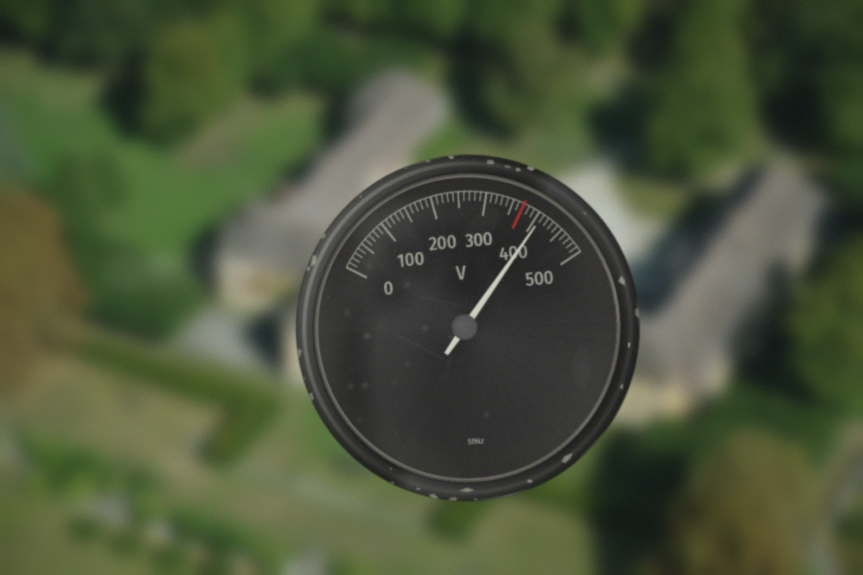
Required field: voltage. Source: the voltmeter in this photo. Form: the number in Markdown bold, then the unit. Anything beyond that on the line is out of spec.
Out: **410** V
